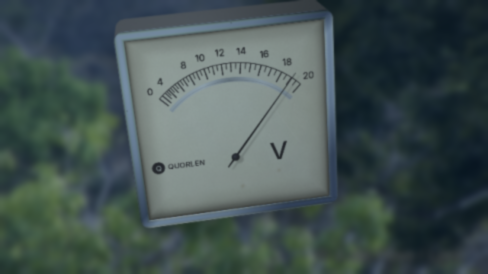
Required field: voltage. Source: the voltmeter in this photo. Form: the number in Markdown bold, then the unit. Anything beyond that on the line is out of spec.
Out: **19** V
